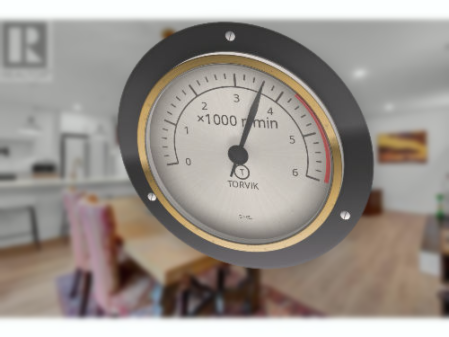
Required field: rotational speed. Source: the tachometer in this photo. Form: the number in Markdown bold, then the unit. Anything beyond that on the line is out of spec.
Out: **3600** rpm
